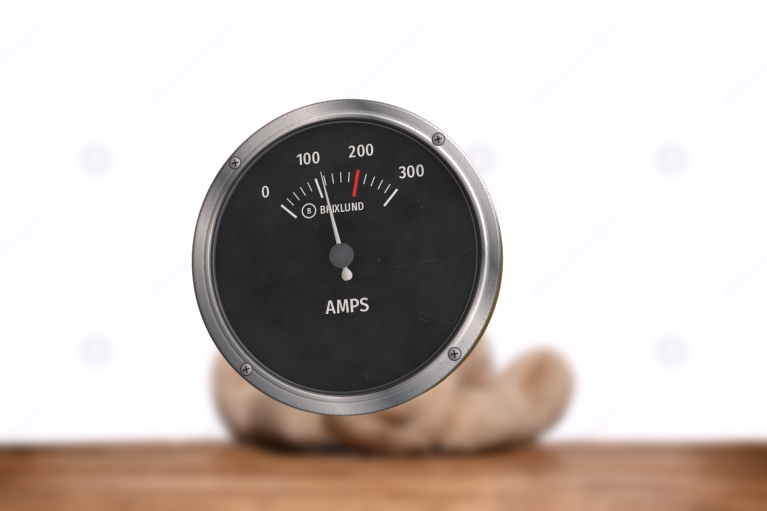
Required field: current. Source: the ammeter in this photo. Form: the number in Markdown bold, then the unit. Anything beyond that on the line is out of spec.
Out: **120** A
